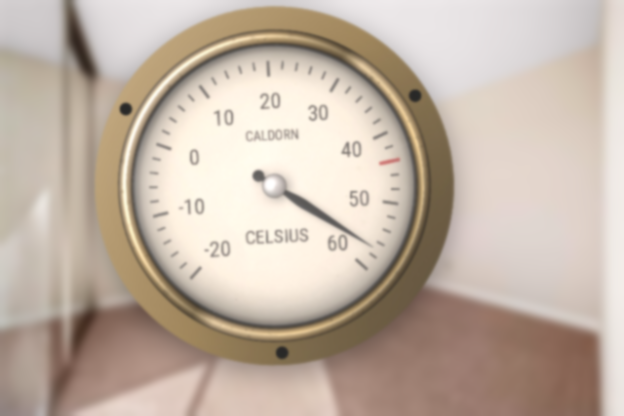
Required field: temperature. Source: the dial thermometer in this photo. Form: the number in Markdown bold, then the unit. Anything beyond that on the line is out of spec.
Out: **57** °C
